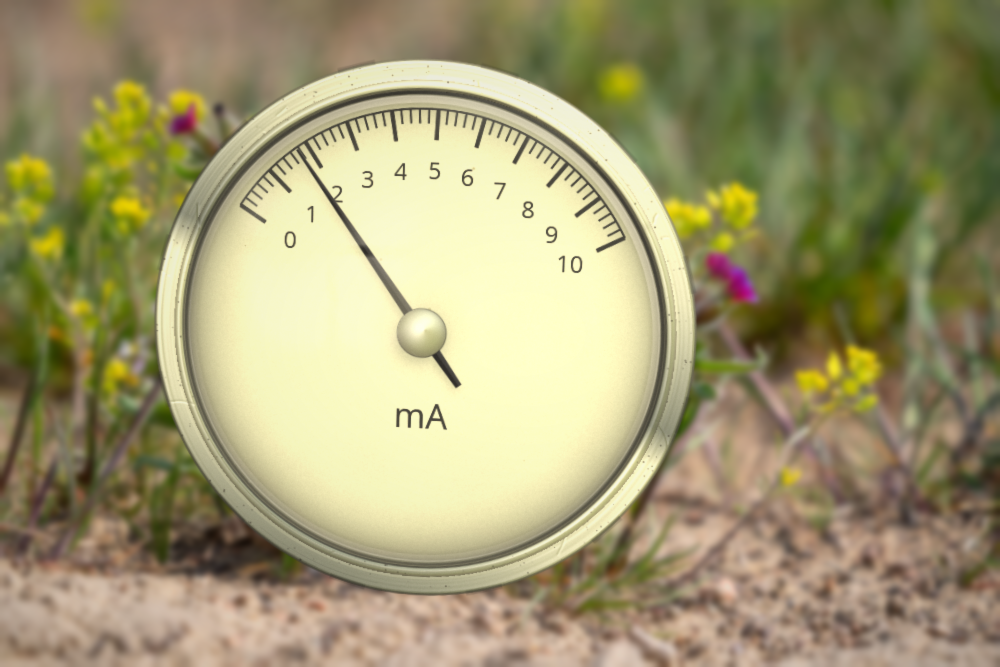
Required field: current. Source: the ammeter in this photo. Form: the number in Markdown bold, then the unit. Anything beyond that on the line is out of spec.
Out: **1.8** mA
